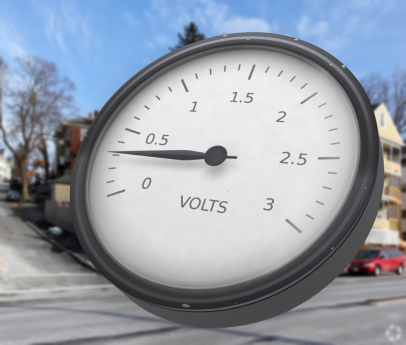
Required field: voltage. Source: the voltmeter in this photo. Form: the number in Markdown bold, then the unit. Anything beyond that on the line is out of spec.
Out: **0.3** V
